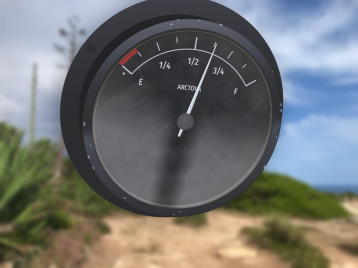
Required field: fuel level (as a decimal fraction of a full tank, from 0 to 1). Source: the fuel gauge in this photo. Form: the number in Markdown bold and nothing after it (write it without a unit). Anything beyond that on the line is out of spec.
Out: **0.625**
